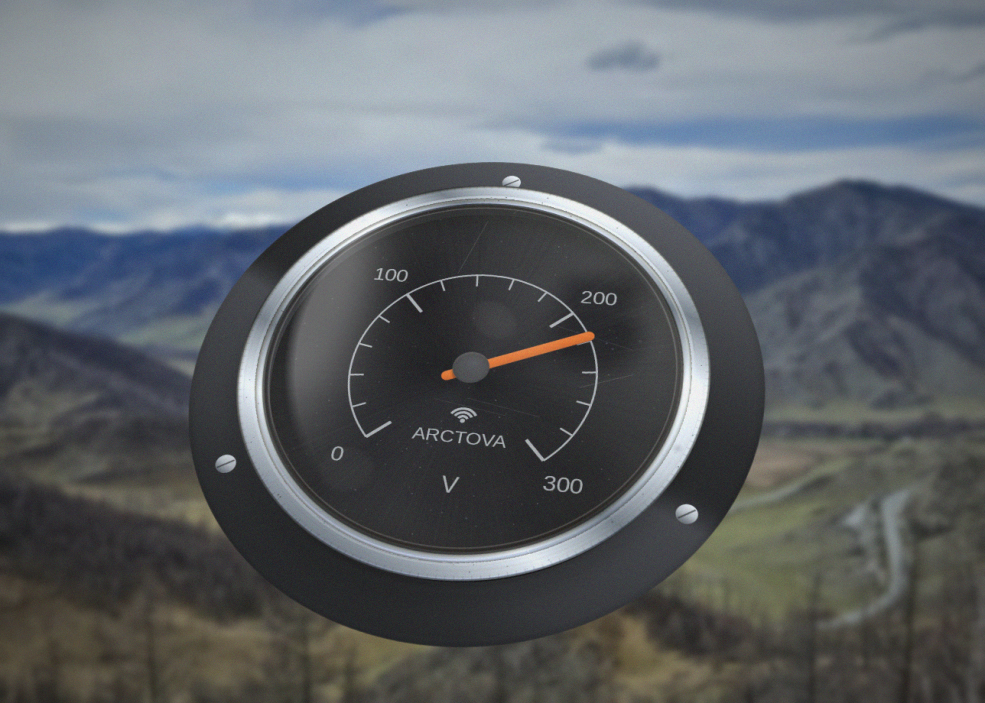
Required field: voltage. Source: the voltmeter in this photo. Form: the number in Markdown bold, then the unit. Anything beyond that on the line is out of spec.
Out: **220** V
